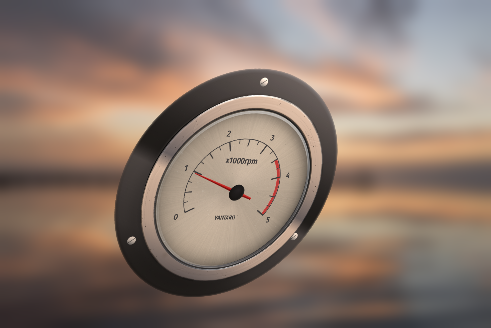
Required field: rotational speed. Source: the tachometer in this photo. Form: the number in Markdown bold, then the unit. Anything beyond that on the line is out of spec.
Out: **1000** rpm
